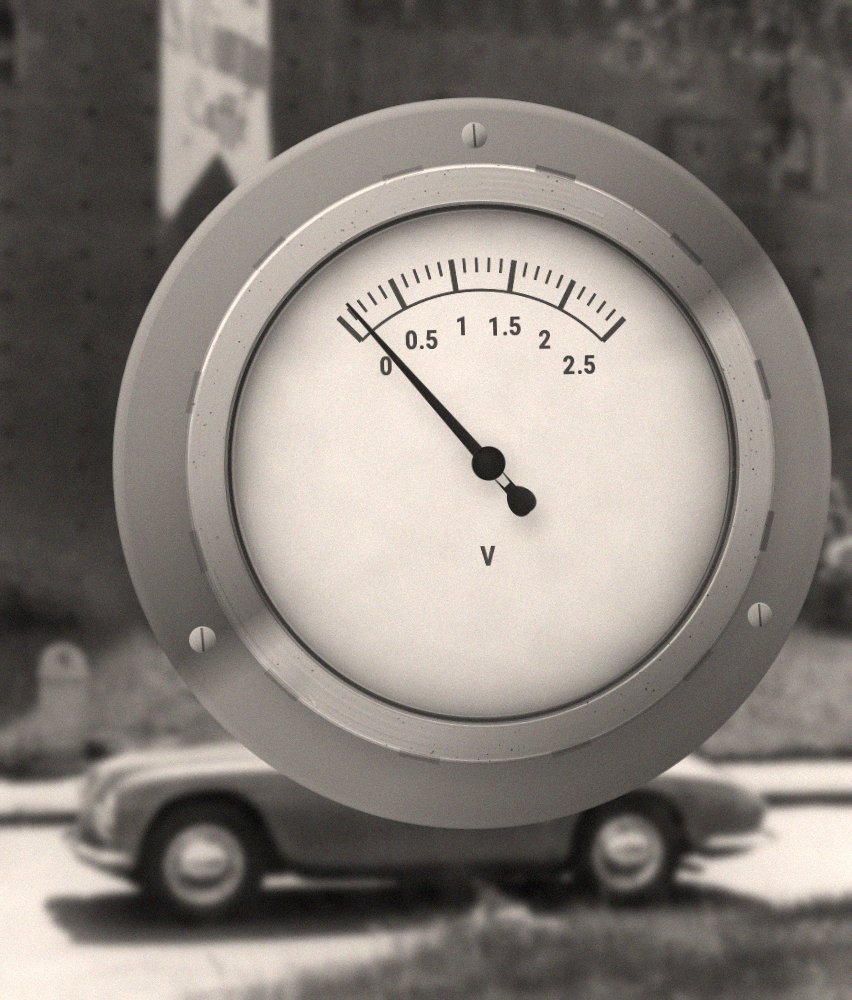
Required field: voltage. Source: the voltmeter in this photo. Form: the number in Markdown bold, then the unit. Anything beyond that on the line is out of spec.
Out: **0.1** V
